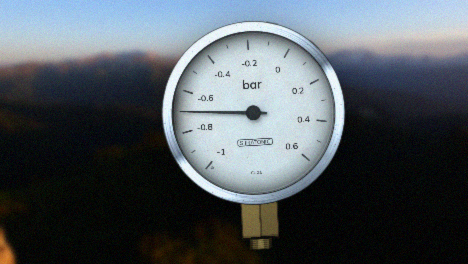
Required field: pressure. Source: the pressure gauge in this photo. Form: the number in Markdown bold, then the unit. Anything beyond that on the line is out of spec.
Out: **-0.7** bar
